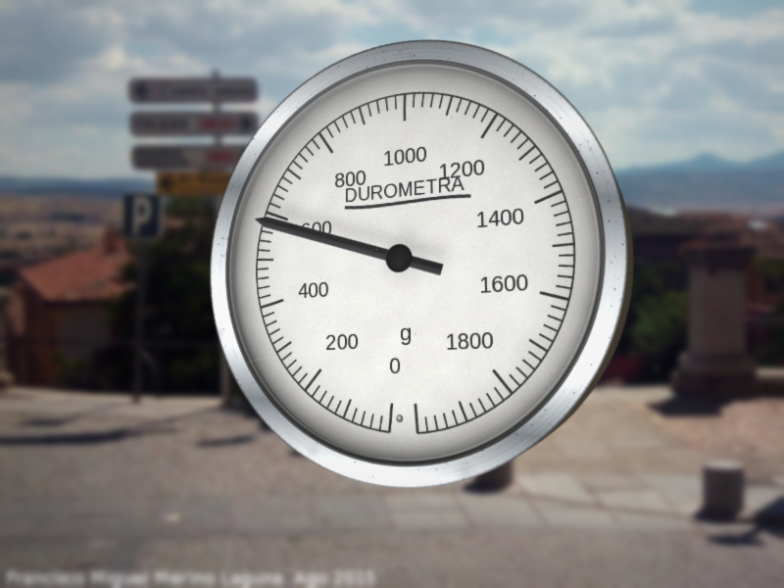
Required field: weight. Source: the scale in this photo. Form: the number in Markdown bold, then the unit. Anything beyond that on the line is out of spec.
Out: **580** g
